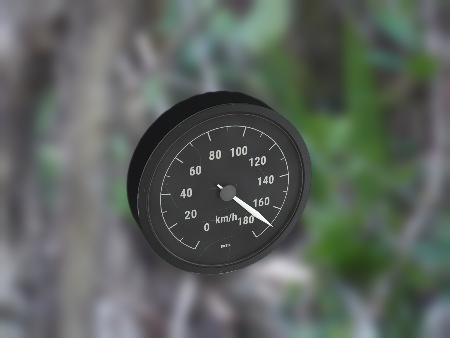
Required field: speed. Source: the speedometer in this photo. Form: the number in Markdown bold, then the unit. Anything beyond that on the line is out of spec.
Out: **170** km/h
